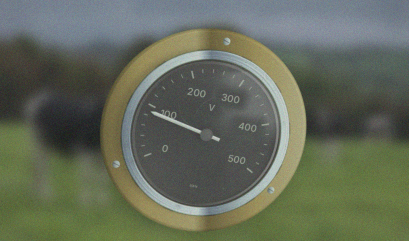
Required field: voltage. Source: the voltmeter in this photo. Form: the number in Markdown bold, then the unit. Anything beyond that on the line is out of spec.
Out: **90** V
